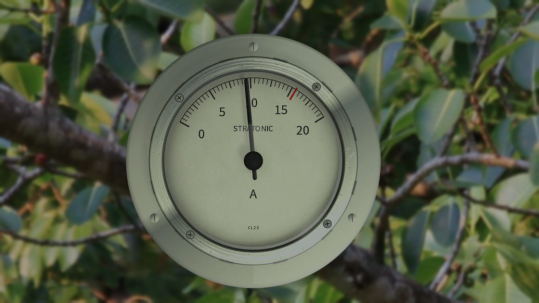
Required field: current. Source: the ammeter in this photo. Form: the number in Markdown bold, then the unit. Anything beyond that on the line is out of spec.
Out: **9.5** A
